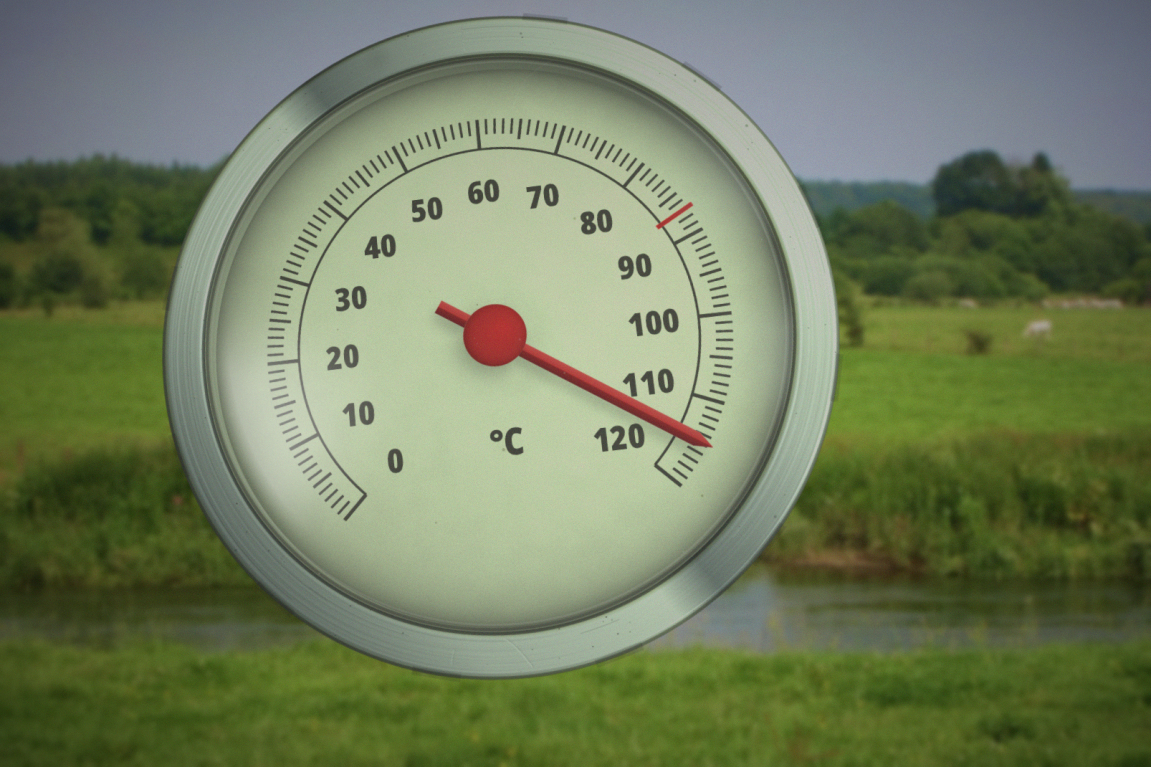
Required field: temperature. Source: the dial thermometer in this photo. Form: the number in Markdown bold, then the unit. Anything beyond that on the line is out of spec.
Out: **115** °C
